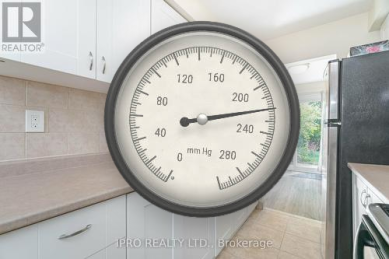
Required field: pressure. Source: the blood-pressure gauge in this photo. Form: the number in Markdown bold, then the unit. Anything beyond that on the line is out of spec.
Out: **220** mmHg
